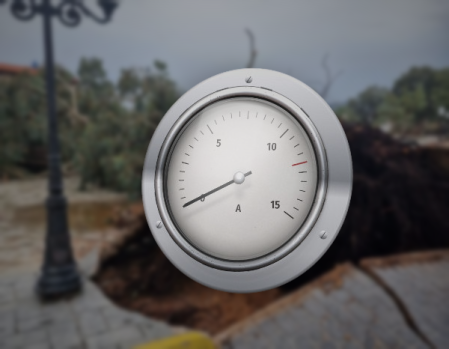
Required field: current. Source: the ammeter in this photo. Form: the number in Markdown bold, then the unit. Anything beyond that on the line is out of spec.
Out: **0** A
